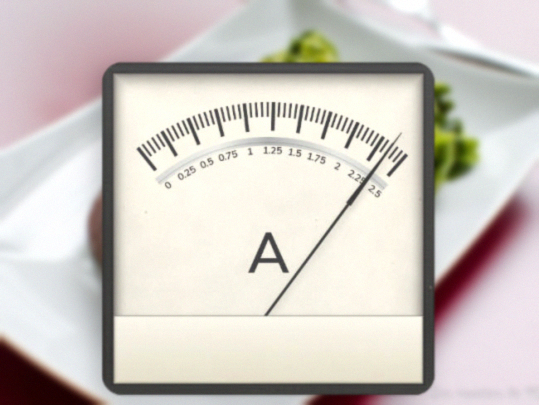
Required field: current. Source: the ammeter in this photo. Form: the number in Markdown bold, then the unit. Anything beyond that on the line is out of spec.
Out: **2.35** A
